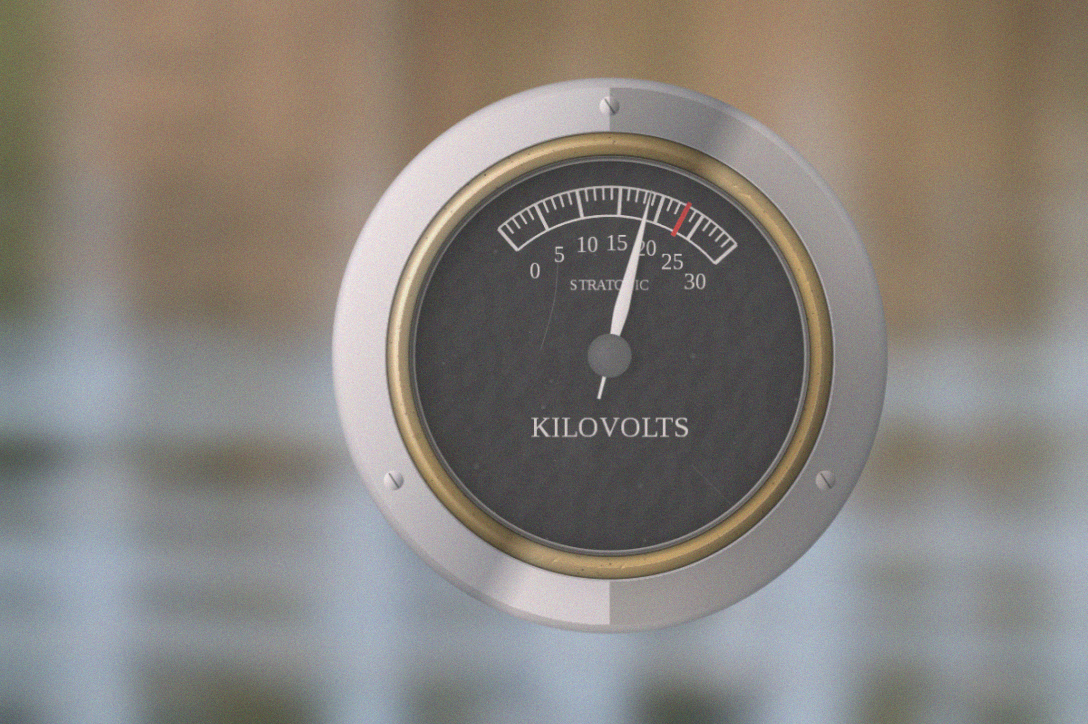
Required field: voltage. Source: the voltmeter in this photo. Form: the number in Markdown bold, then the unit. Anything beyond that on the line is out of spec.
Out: **18.5** kV
